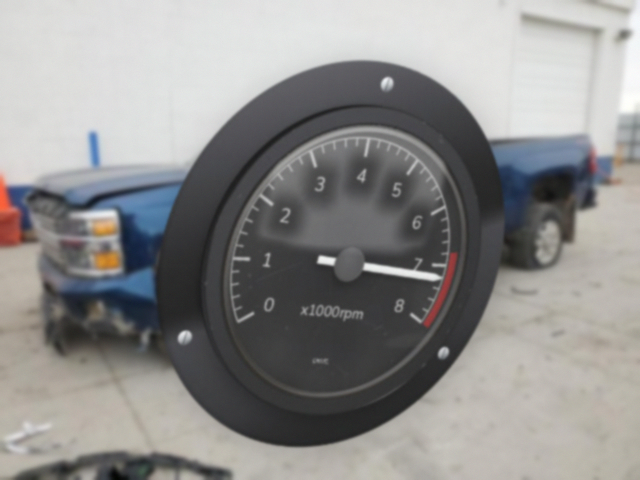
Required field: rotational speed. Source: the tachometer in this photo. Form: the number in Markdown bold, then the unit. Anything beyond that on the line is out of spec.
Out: **7200** rpm
